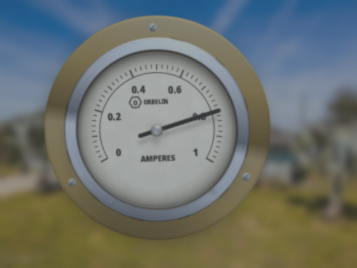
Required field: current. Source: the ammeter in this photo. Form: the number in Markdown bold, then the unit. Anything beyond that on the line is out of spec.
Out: **0.8** A
